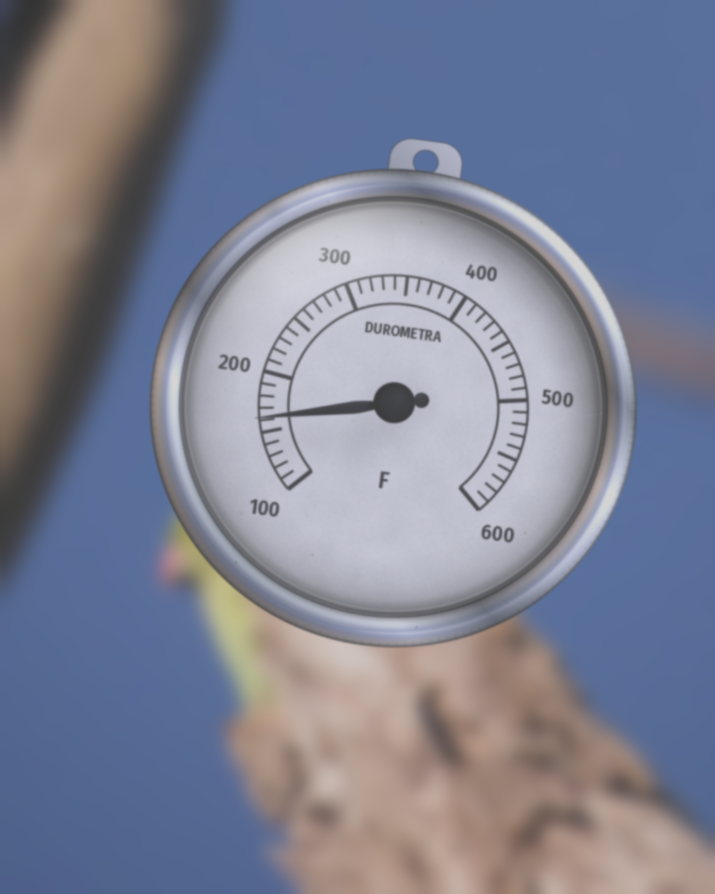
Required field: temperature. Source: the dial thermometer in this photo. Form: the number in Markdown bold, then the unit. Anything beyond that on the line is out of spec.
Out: **160** °F
